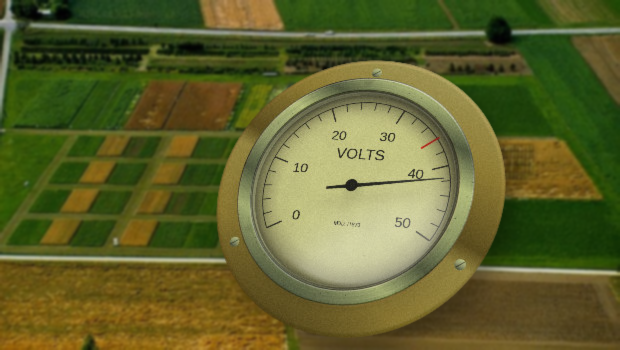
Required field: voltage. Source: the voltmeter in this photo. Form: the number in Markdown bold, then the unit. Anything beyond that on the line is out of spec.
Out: **42** V
